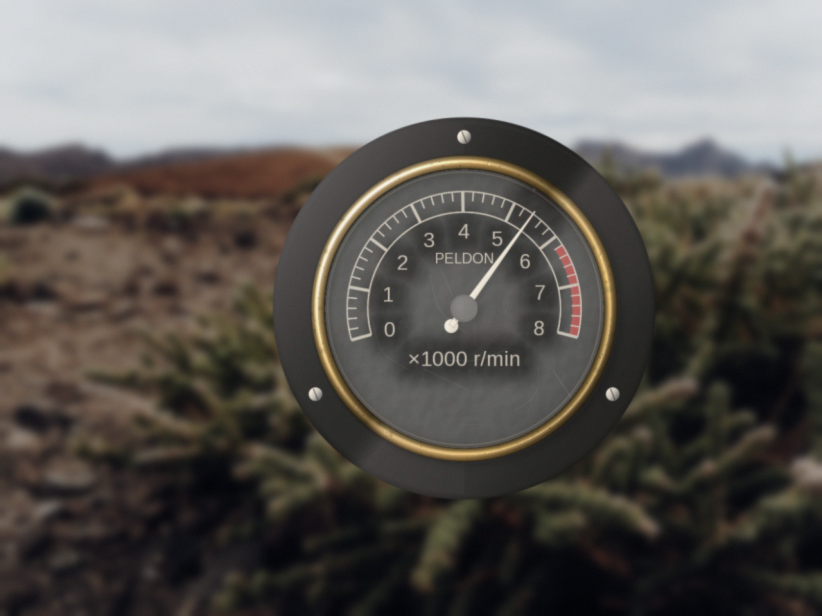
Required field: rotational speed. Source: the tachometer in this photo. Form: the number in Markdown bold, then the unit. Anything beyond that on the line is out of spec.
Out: **5400** rpm
